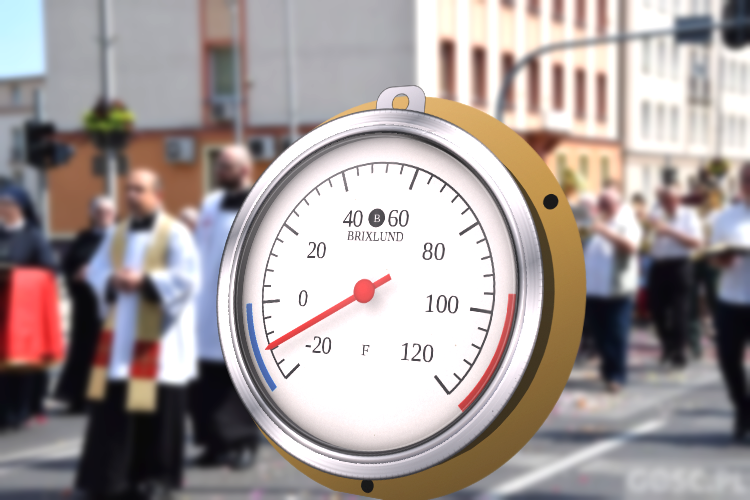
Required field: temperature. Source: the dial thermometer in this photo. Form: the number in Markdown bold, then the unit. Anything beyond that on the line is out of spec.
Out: **-12** °F
